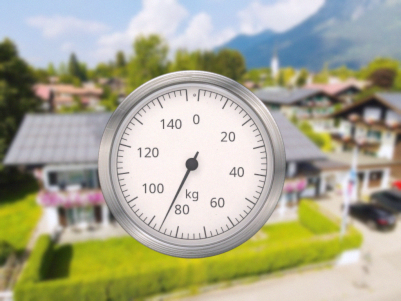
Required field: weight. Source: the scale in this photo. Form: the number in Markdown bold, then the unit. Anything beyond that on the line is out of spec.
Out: **86** kg
